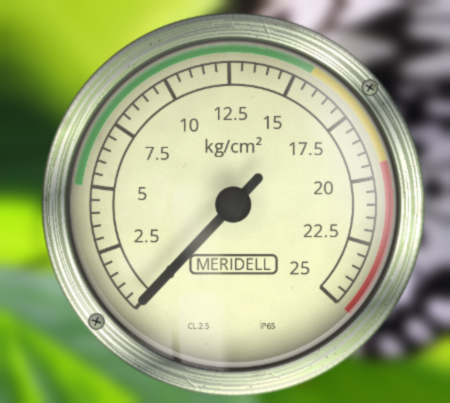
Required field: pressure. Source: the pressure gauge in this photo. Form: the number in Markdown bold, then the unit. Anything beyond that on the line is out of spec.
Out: **0** kg/cm²
